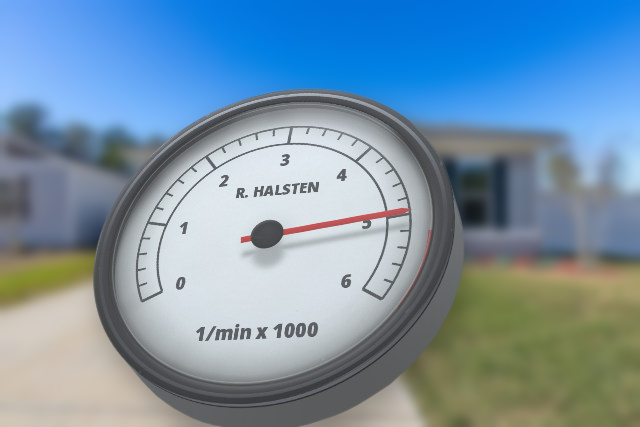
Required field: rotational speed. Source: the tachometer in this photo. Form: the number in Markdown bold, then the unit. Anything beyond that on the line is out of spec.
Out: **5000** rpm
